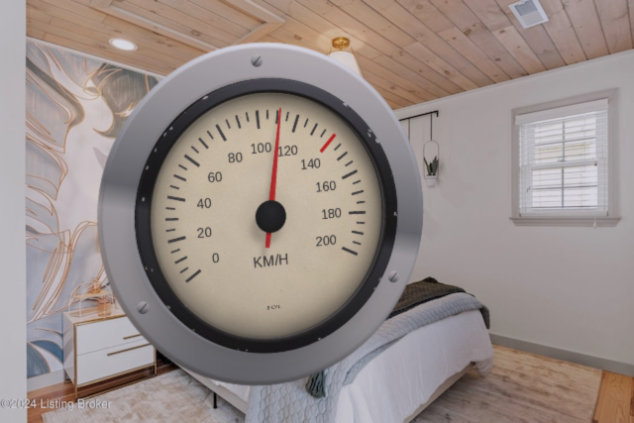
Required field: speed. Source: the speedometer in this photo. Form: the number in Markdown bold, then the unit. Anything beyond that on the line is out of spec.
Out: **110** km/h
